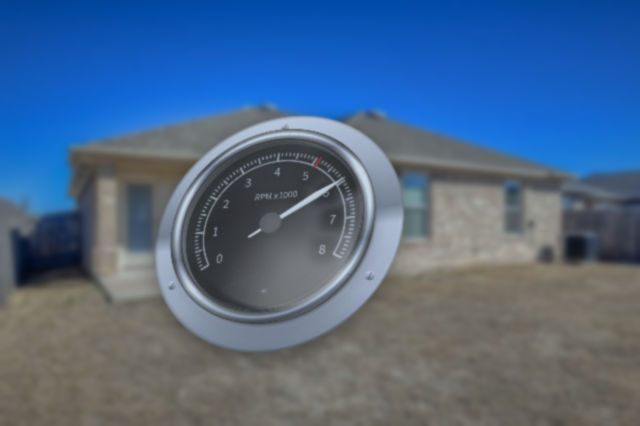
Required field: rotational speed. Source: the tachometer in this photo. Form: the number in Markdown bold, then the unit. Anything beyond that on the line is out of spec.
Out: **6000** rpm
